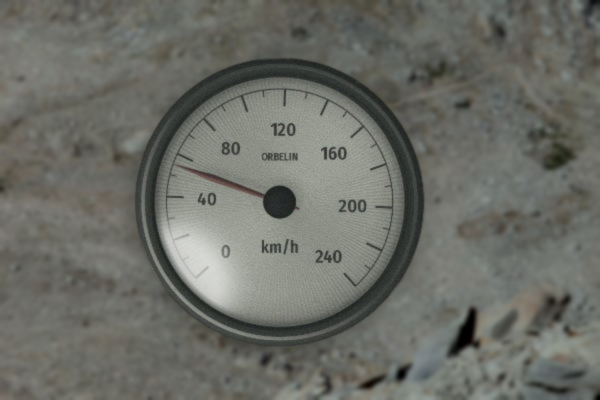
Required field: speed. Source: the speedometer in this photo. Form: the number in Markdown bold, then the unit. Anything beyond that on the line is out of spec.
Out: **55** km/h
